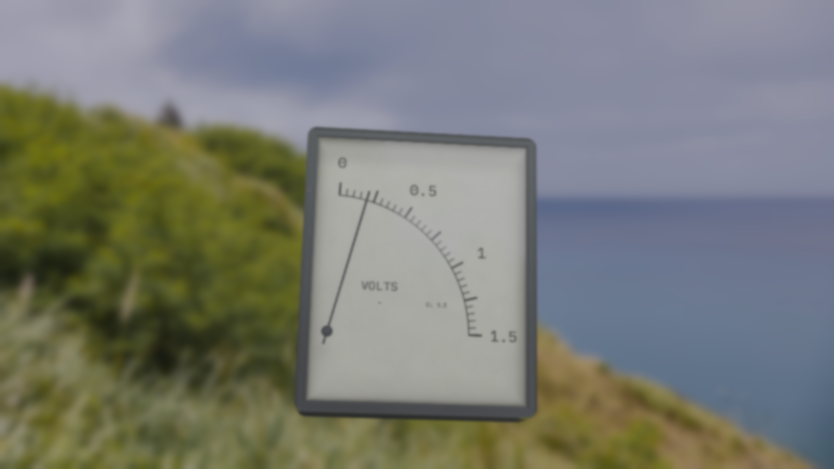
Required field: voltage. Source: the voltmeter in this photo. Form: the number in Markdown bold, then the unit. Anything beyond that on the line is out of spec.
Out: **0.2** V
